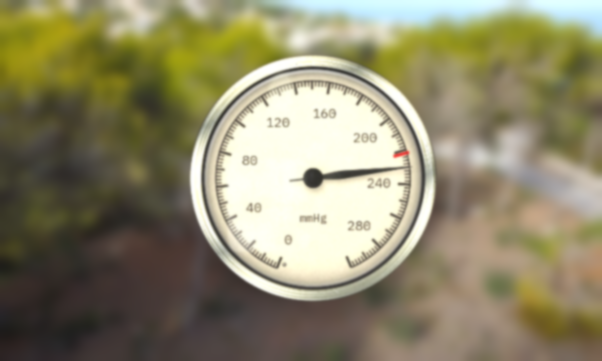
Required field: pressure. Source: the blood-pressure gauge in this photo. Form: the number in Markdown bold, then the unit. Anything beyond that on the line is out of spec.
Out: **230** mmHg
